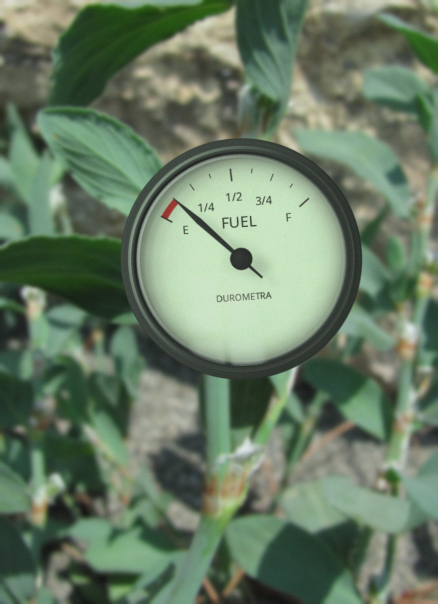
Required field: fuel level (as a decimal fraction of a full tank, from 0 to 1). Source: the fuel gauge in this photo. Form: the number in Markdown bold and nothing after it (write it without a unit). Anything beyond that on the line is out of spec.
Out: **0.125**
